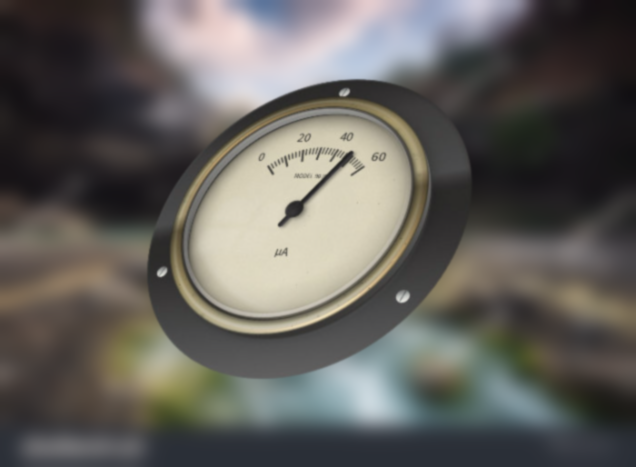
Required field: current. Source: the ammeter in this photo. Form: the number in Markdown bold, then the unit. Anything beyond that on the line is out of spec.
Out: **50** µA
